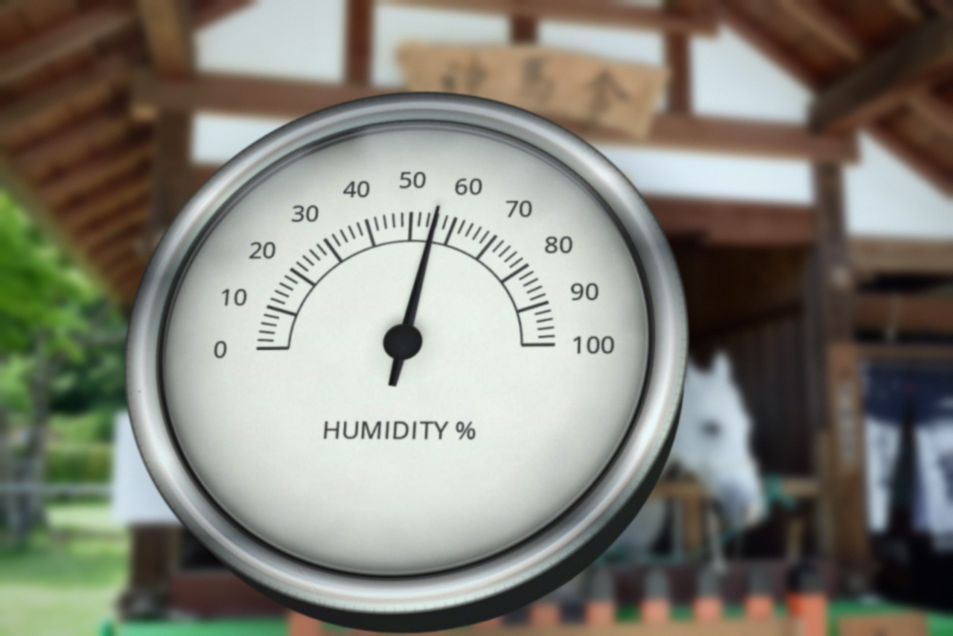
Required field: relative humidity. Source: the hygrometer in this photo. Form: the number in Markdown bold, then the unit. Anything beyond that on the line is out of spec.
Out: **56** %
